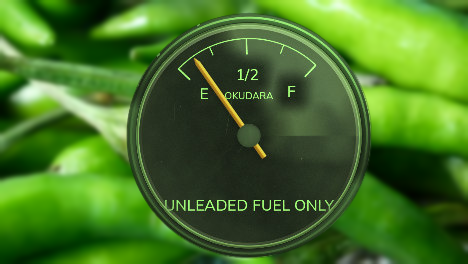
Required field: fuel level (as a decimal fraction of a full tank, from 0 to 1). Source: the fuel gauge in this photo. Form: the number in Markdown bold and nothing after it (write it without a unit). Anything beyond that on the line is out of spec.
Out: **0.125**
